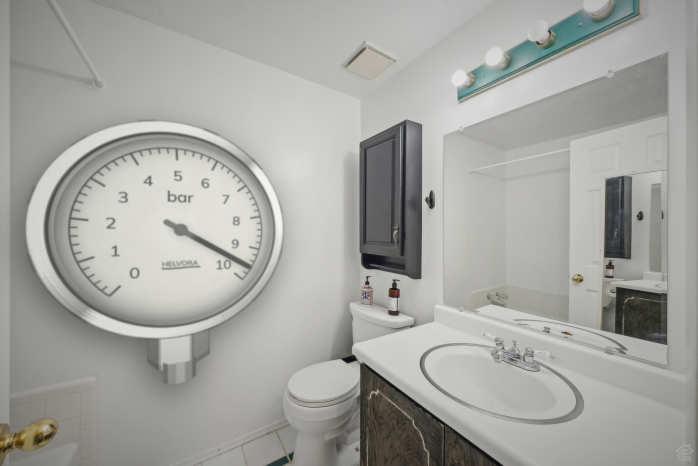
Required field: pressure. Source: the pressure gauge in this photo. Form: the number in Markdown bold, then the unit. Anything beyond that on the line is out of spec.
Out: **9.6** bar
